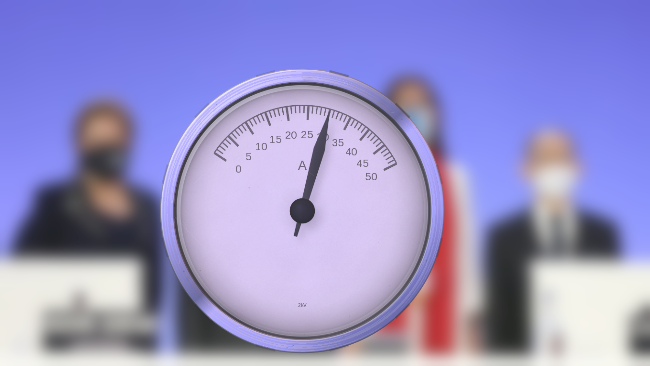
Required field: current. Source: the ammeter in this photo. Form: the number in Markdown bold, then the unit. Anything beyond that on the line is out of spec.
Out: **30** A
